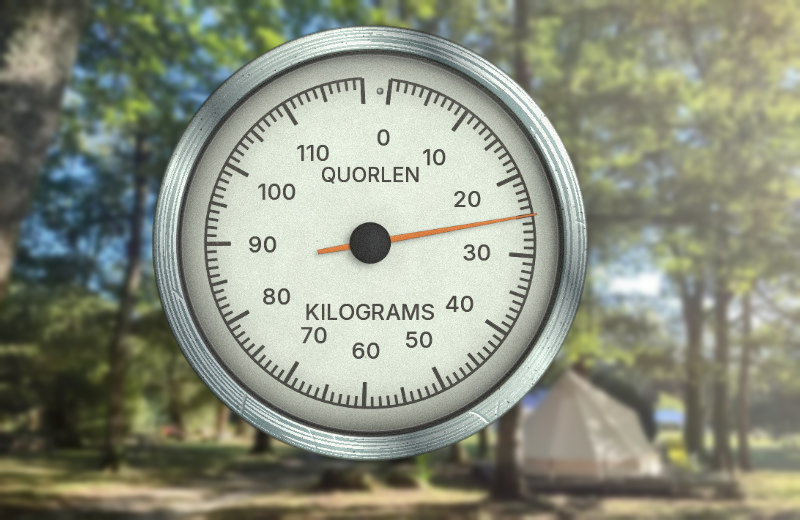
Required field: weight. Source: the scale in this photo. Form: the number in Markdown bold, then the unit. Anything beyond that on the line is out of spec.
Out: **25** kg
